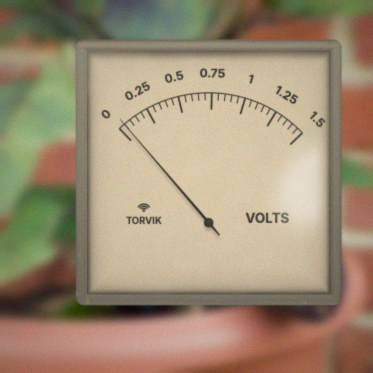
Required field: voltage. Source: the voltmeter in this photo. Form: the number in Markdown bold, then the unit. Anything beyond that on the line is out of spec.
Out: **0.05** V
